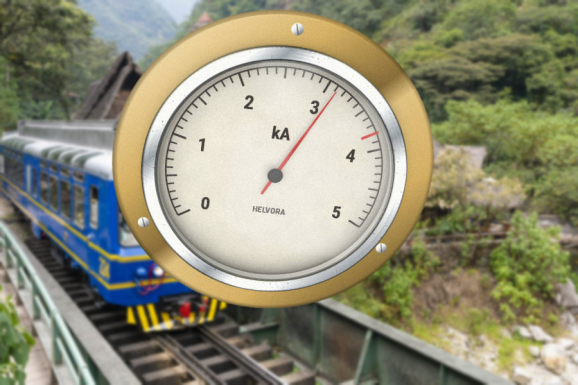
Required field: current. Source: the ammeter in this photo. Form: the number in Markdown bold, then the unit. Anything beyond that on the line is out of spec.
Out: **3.1** kA
